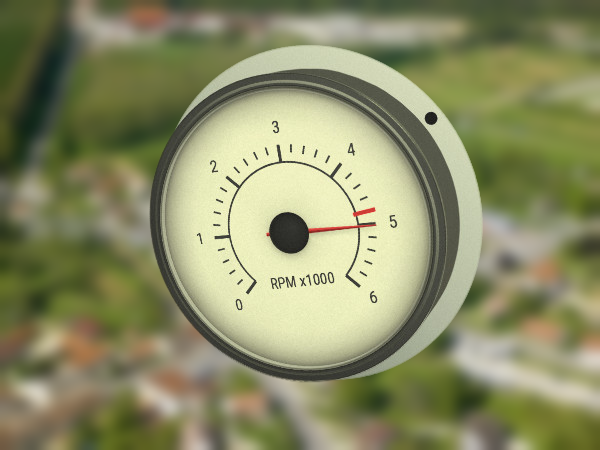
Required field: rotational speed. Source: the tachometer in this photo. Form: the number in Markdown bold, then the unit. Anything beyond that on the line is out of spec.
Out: **5000** rpm
